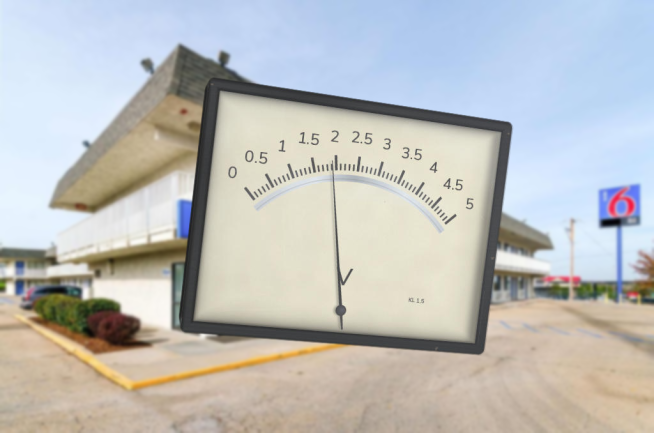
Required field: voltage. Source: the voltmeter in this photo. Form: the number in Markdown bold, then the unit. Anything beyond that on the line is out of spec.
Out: **1.9** V
